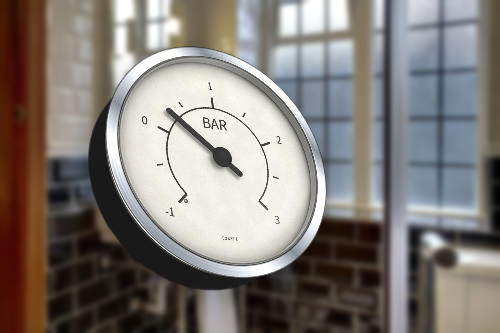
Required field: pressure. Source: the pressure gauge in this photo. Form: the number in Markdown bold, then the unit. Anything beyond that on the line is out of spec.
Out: **0.25** bar
